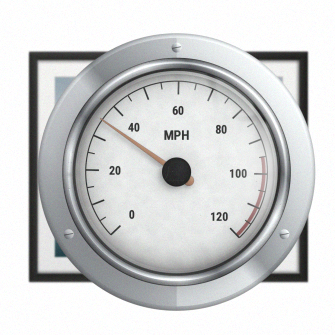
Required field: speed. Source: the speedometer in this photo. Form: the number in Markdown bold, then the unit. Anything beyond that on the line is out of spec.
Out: **35** mph
